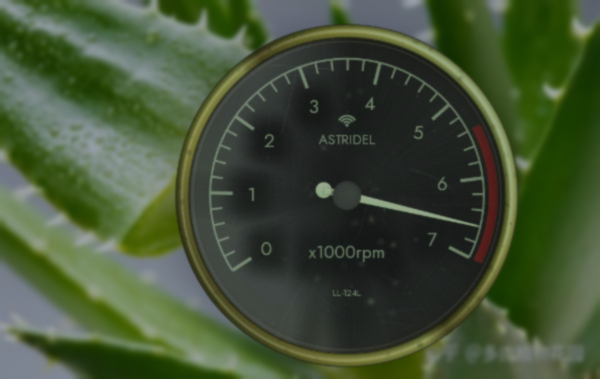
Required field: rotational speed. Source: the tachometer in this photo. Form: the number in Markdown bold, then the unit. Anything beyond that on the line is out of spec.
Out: **6600** rpm
